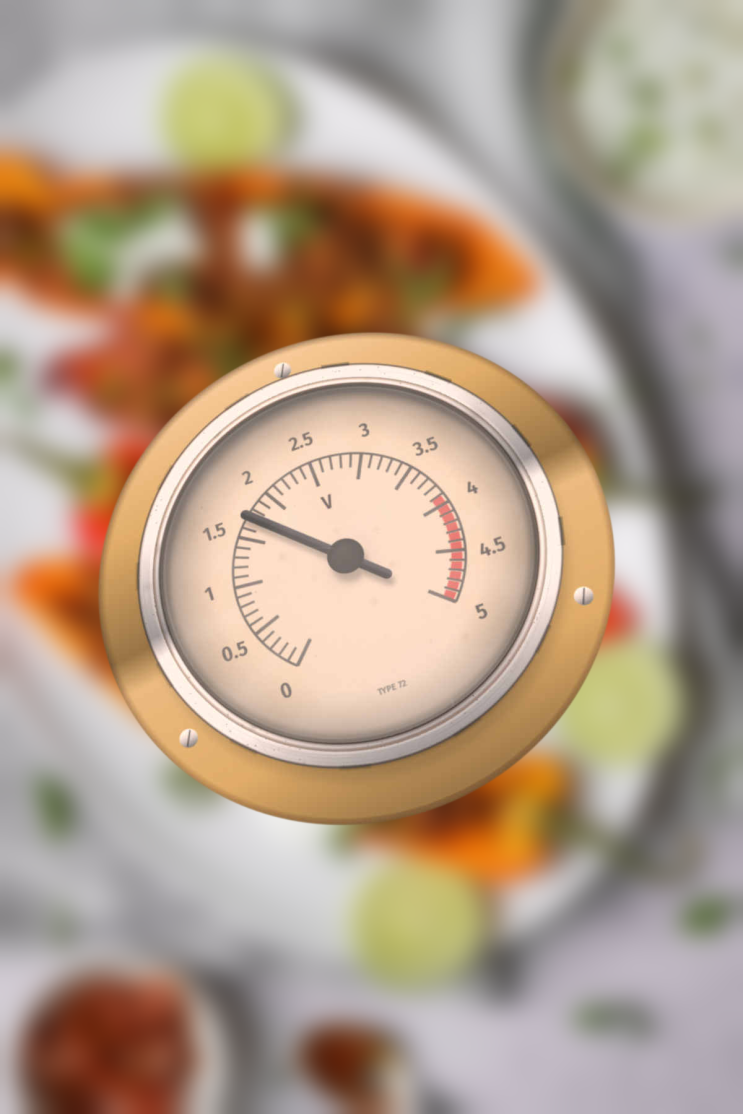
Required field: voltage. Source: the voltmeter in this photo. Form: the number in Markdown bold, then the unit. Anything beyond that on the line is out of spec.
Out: **1.7** V
